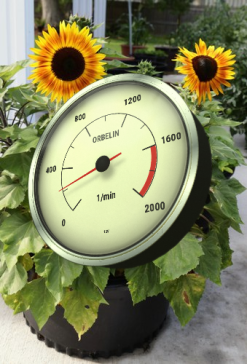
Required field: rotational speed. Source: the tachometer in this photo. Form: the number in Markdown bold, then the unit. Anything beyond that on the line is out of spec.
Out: **200** rpm
